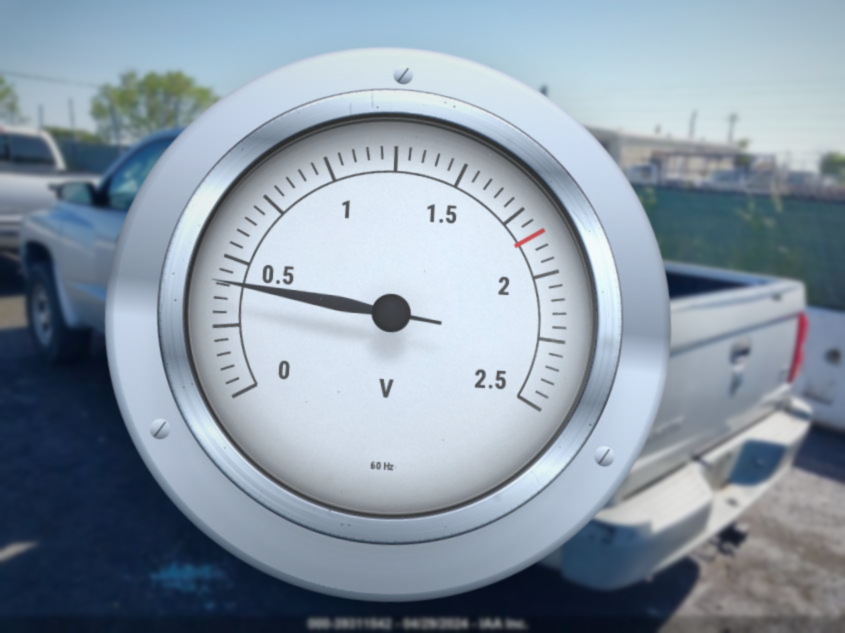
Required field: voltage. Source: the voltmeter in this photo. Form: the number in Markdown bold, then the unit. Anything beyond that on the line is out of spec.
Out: **0.4** V
